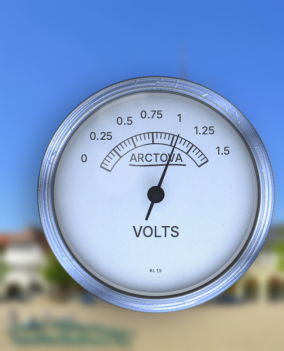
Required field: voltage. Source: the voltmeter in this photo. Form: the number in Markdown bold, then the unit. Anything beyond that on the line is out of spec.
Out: **1.05** V
